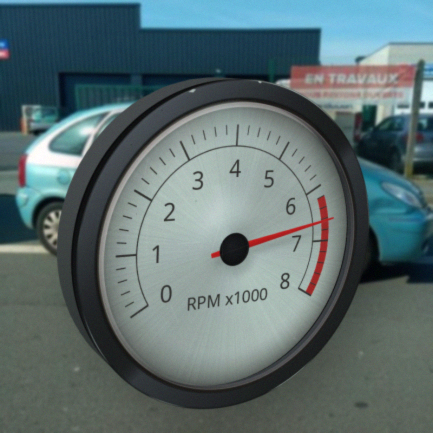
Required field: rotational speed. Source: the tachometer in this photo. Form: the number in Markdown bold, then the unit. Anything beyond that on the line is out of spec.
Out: **6600** rpm
